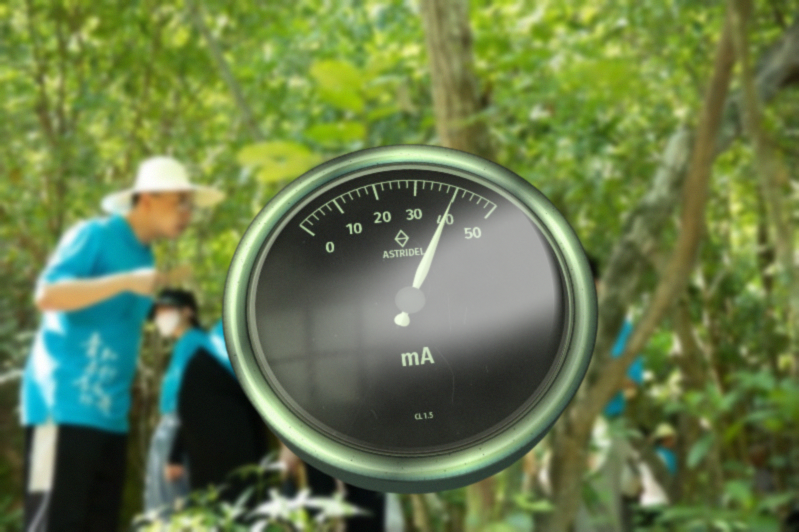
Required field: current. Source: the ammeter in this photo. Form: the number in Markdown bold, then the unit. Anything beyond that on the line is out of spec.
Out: **40** mA
